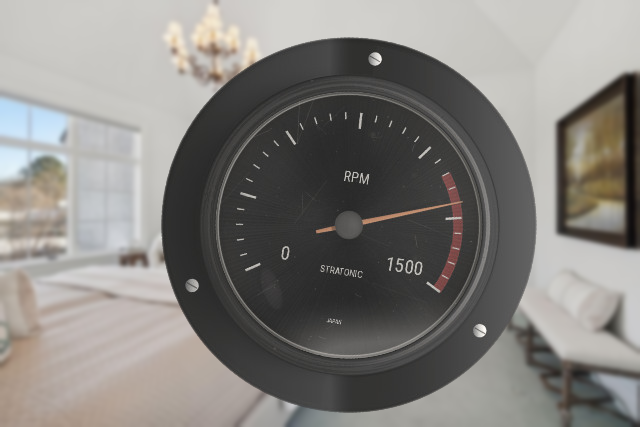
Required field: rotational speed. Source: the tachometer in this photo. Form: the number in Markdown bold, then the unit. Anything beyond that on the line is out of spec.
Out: **1200** rpm
